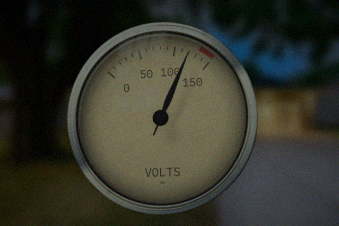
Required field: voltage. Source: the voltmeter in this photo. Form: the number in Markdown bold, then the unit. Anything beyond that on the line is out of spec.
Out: **120** V
